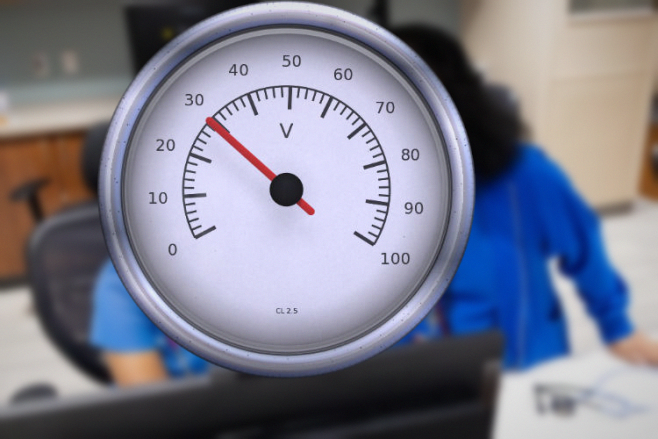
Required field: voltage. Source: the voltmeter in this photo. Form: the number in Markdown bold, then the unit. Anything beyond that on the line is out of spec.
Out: **29** V
